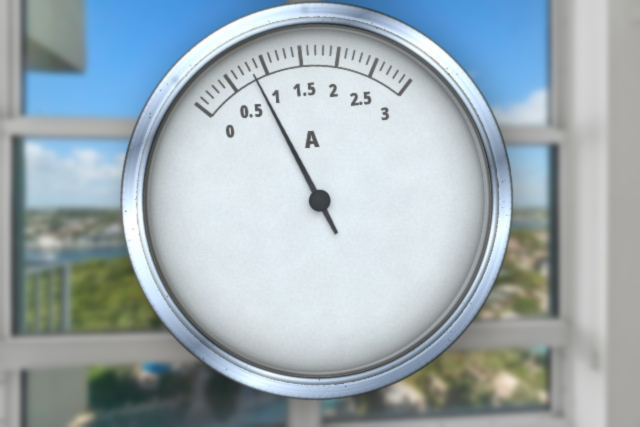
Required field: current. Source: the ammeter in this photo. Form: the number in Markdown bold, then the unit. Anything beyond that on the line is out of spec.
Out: **0.8** A
